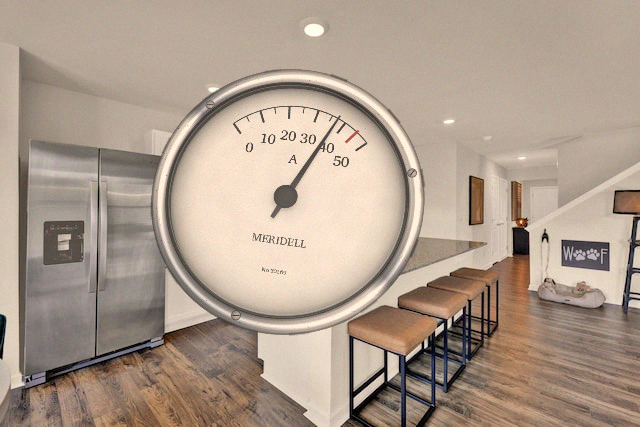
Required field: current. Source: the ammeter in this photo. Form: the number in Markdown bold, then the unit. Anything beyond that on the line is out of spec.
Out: **37.5** A
